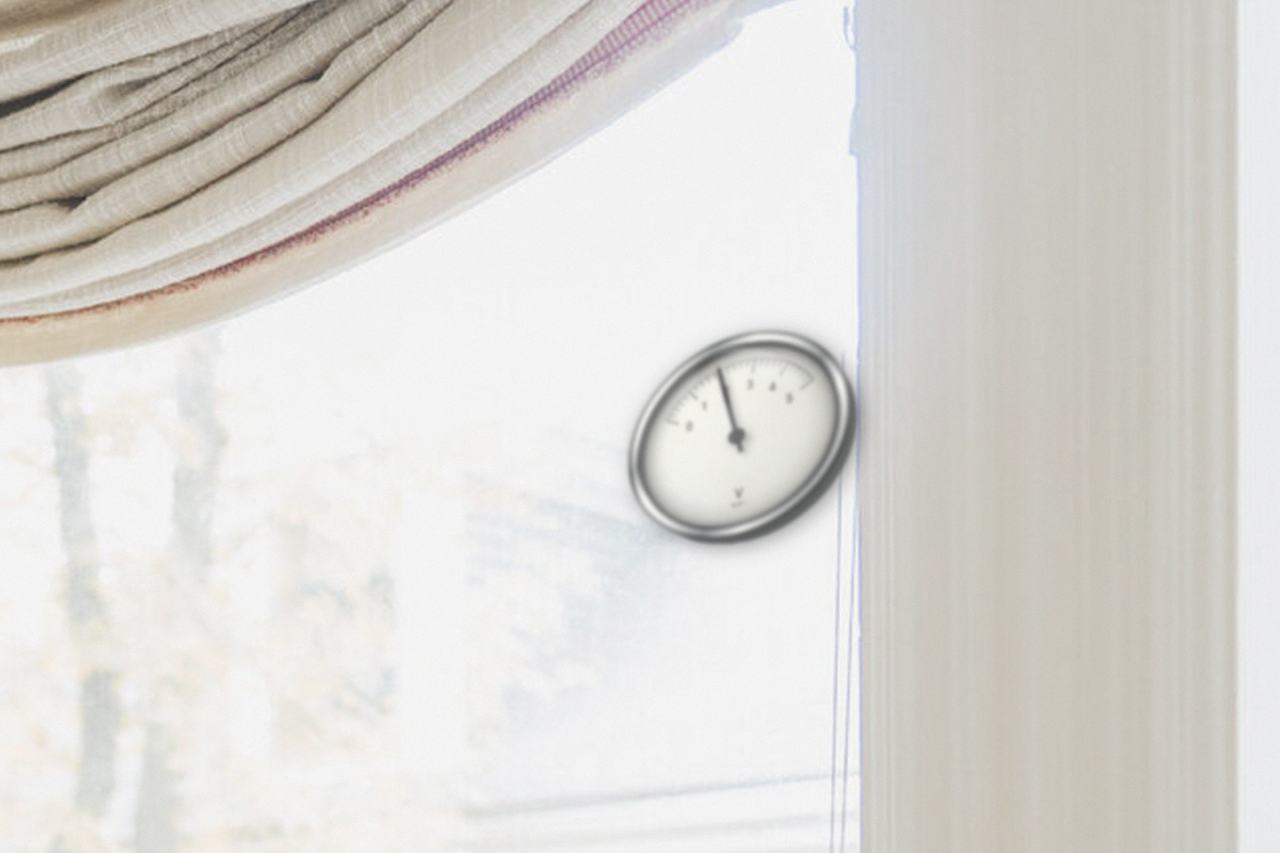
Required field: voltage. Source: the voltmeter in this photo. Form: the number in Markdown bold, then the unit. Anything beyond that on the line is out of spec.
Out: **2** V
